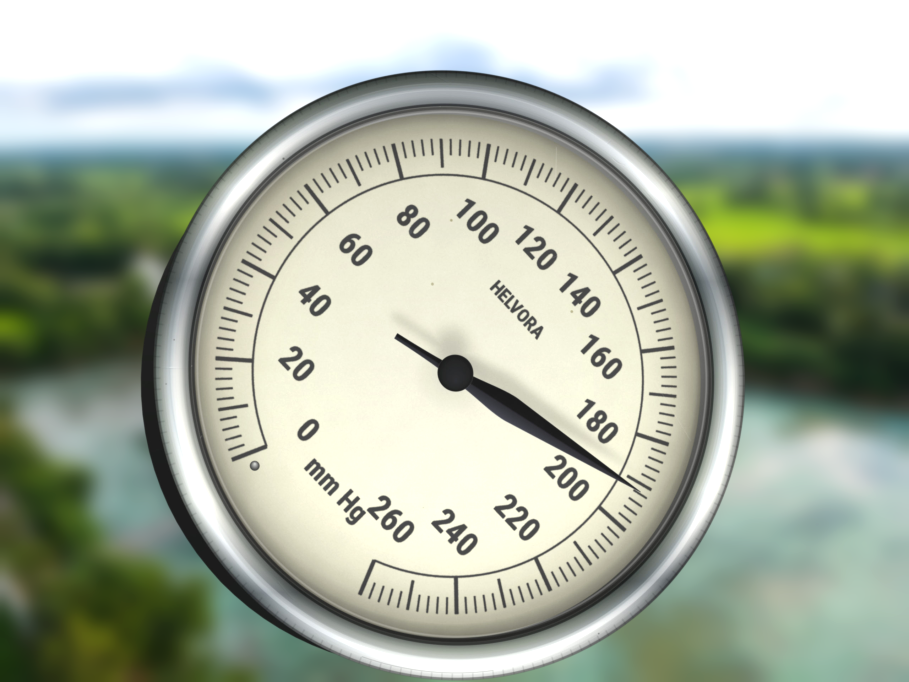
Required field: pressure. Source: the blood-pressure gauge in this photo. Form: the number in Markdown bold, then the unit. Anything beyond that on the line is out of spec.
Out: **192** mmHg
